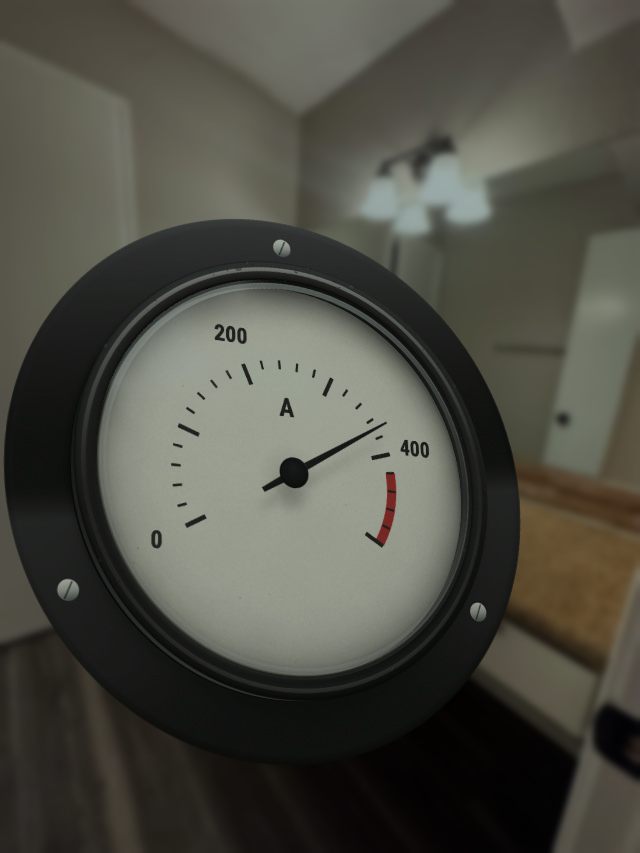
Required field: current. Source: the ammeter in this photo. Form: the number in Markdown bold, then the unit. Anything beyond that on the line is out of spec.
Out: **370** A
